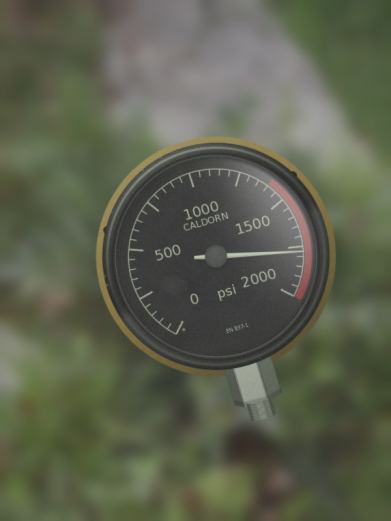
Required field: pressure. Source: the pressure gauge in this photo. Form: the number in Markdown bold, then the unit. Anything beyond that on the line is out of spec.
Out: **1775** psi
